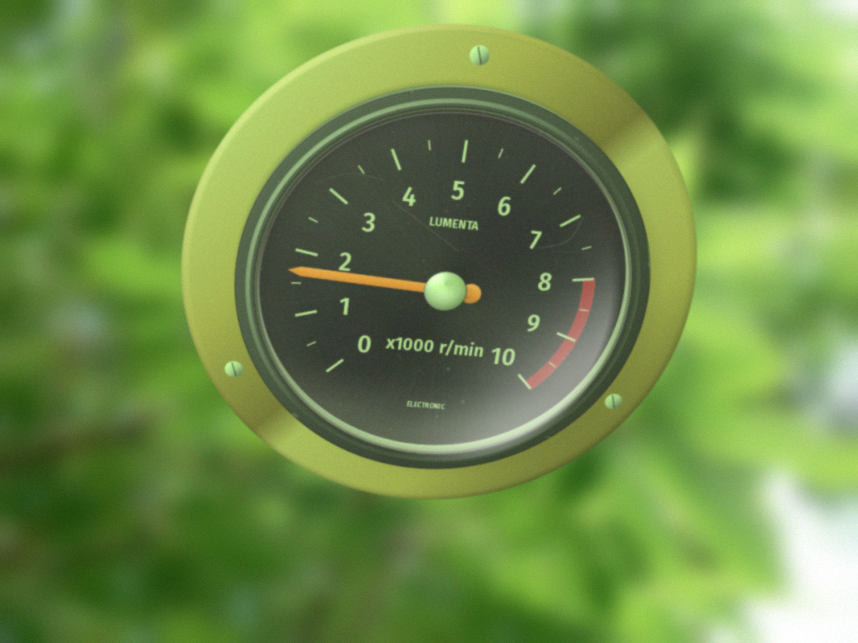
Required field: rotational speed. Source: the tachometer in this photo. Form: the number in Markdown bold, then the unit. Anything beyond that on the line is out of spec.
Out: **1750** rpm
